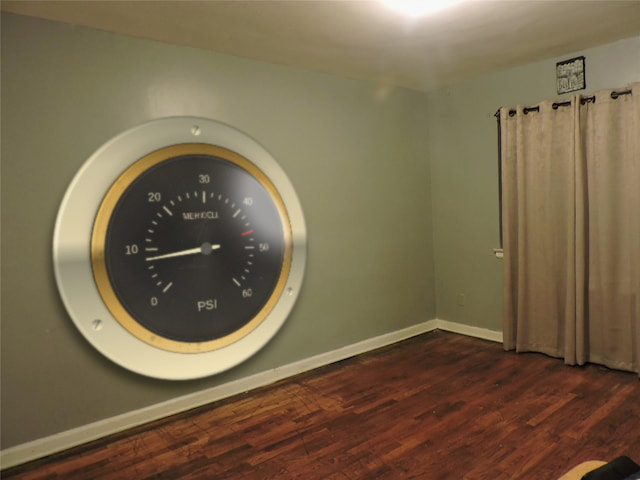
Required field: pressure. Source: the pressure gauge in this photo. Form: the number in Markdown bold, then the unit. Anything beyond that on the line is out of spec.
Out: **8** psi
